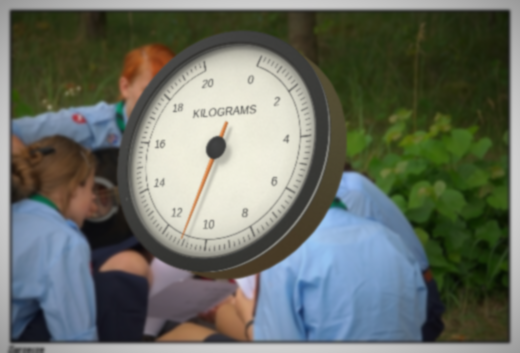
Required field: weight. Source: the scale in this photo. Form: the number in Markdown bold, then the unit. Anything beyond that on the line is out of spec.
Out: **11** kg
